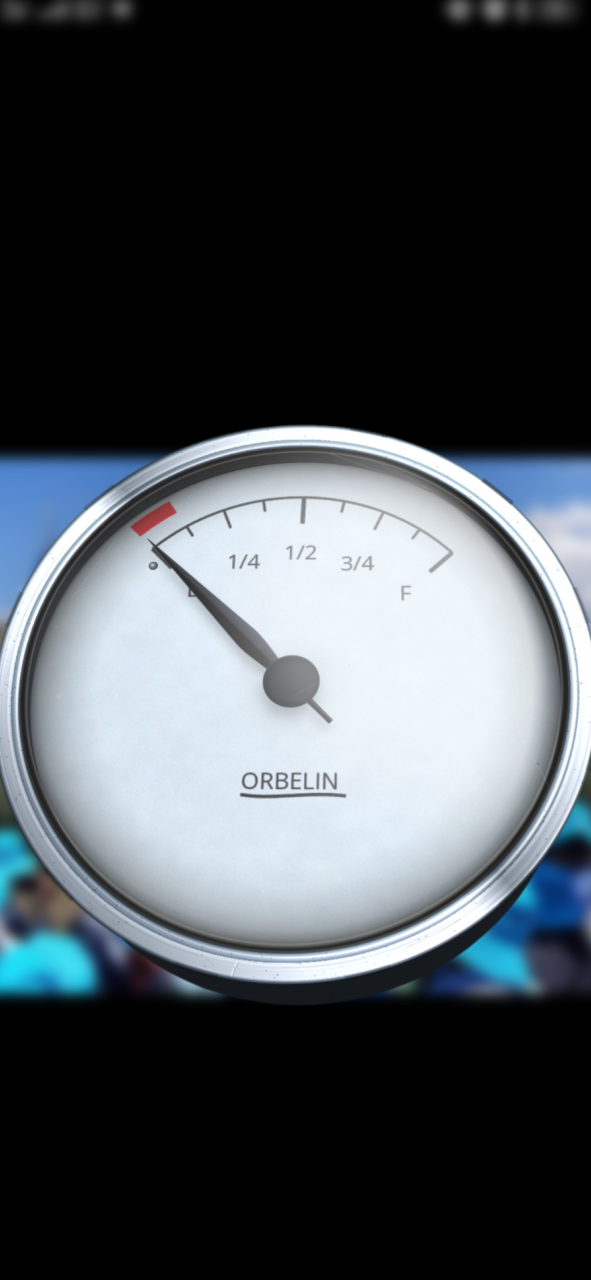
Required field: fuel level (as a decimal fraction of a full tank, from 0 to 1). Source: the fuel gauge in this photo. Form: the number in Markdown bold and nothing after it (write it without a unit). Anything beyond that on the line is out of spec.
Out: **0**
